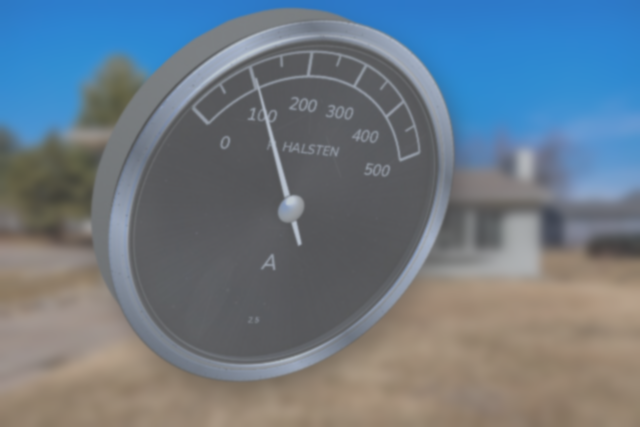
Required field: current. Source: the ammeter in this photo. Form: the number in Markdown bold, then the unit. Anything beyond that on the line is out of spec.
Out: **100** A
